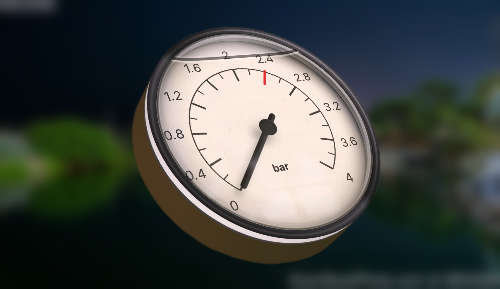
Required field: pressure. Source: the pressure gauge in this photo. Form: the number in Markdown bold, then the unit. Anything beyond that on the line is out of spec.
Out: **0** bar
